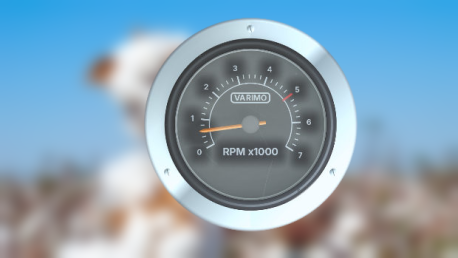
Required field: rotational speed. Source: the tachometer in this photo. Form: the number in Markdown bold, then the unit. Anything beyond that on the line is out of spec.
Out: **600** rpm
